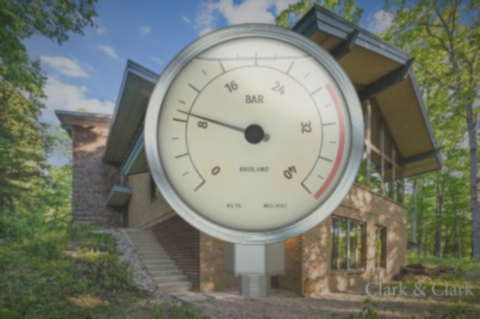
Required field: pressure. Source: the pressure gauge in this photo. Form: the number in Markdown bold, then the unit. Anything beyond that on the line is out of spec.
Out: **9** bar
